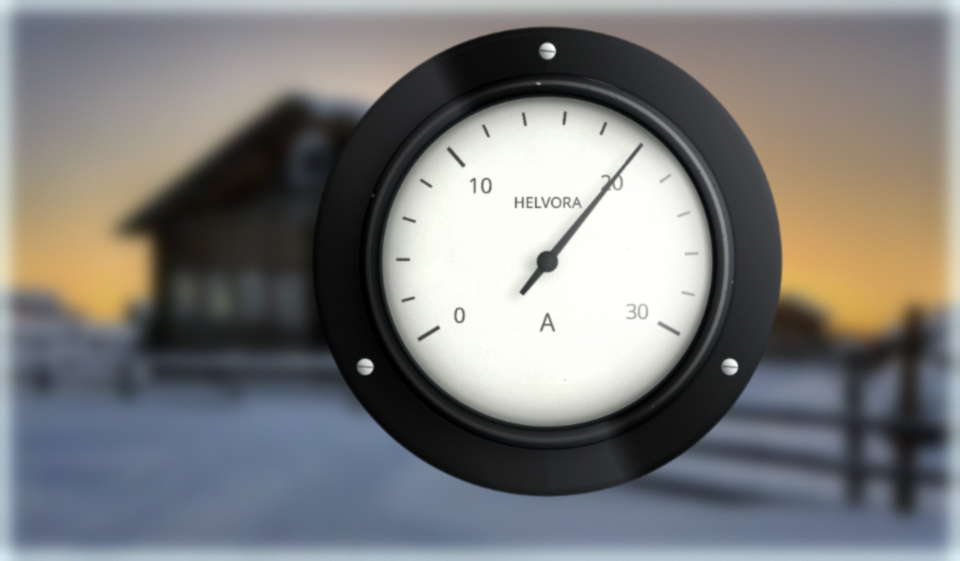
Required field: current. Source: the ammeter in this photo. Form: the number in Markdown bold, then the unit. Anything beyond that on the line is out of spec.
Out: **20** A
